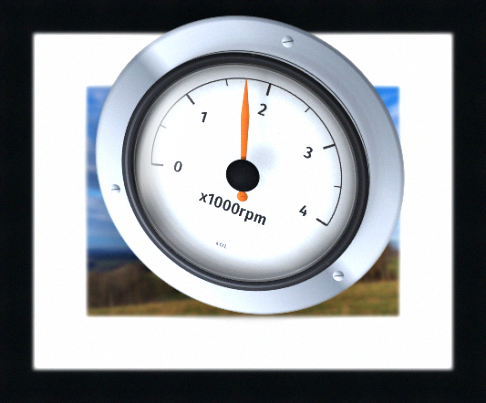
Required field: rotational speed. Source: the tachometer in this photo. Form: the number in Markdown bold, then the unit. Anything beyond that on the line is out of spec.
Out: **1750** rpm
